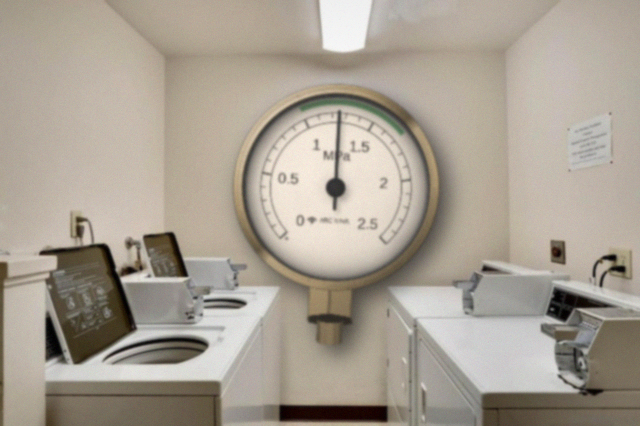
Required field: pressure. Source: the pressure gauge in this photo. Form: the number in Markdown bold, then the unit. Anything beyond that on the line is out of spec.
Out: **1.25** MPa
